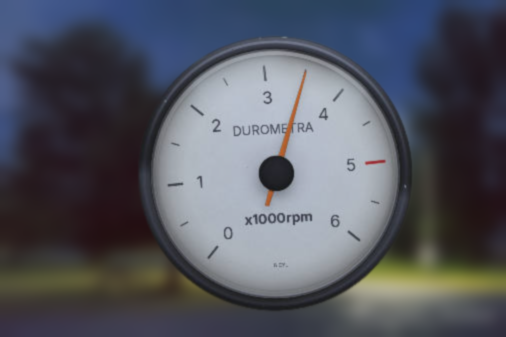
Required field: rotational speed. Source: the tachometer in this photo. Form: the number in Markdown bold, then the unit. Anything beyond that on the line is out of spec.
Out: **3500** rpm
